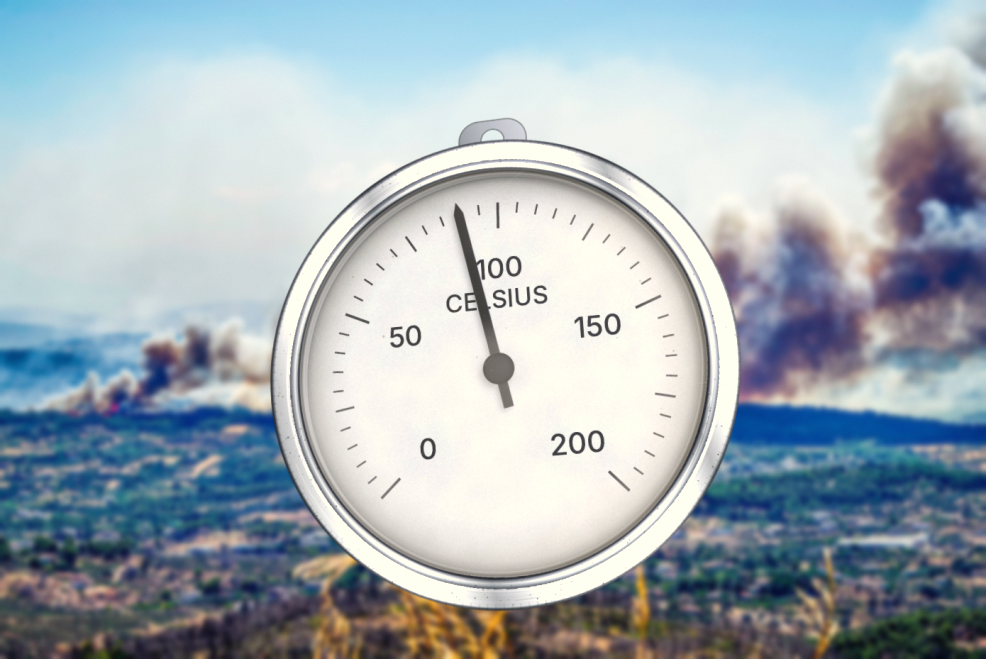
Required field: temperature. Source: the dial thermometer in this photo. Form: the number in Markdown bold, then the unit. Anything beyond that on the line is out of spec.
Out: **90** °C
